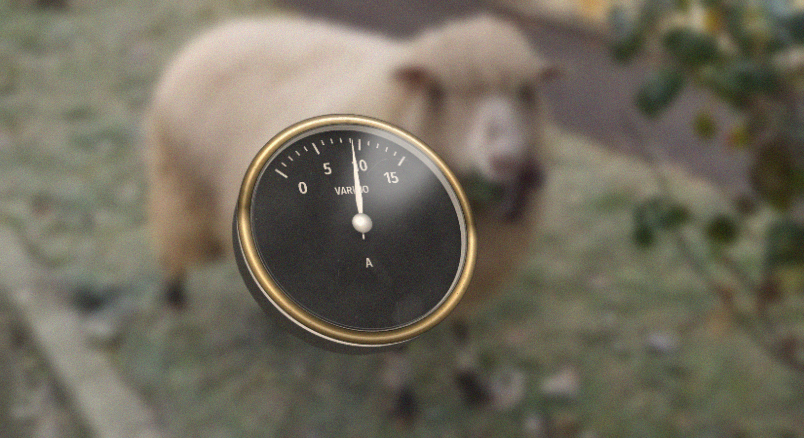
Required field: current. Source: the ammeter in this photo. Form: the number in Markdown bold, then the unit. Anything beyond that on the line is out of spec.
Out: **9** A
